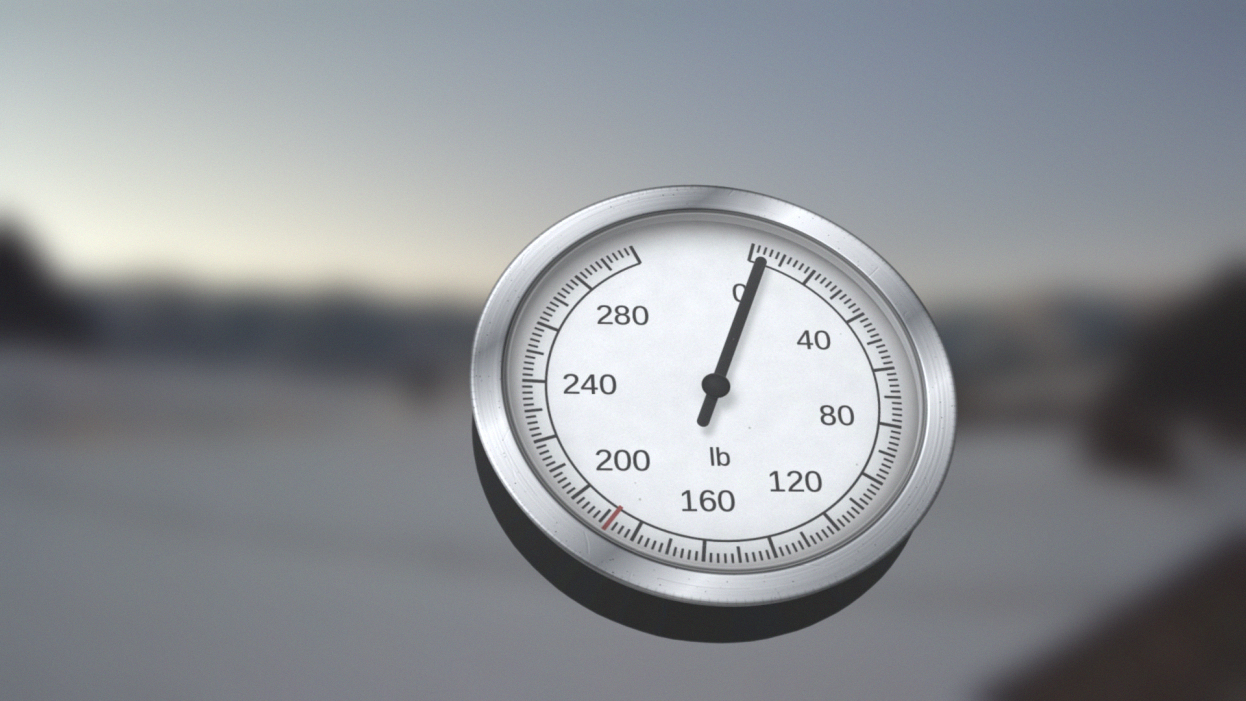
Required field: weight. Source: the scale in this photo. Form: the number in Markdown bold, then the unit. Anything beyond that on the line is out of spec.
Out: **4** lb
